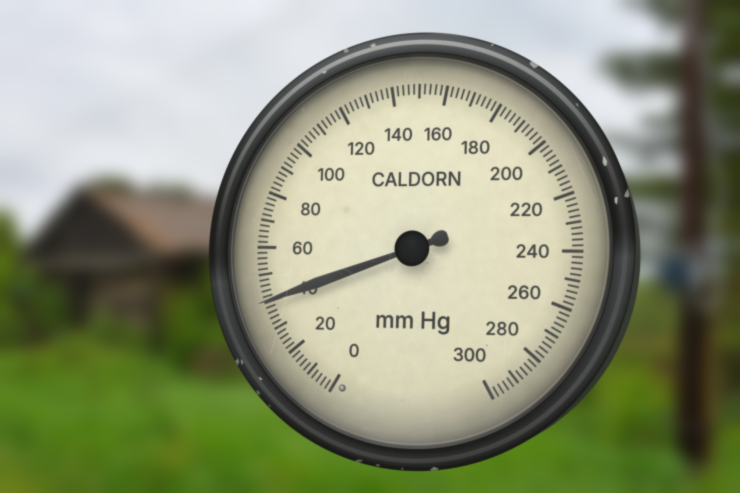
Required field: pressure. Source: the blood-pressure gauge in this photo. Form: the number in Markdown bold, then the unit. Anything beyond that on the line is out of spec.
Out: **40** mmHg
